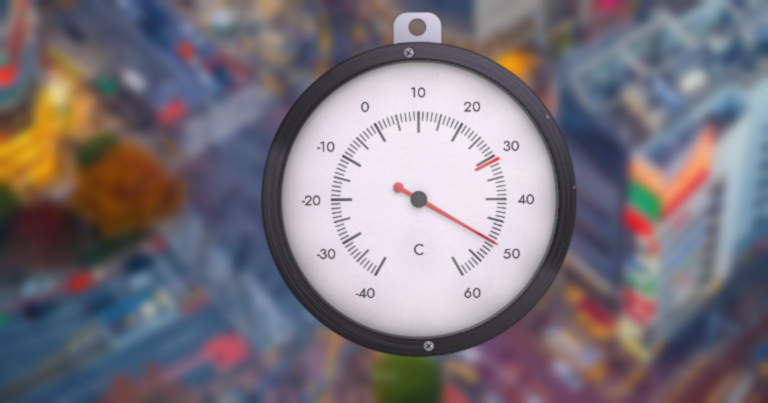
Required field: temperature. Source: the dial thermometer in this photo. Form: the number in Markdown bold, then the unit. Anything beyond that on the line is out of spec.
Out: **50** °C
